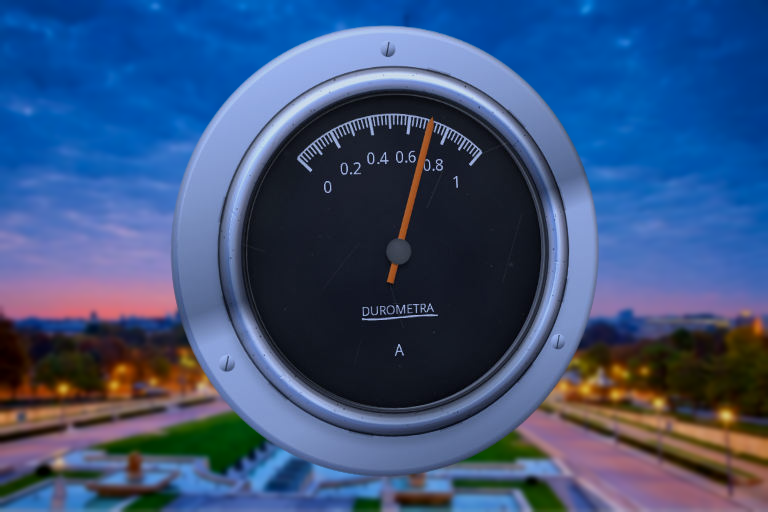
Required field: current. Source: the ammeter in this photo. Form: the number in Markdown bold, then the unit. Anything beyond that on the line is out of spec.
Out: **0.7** A
